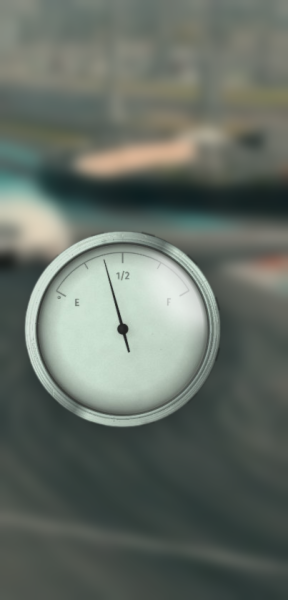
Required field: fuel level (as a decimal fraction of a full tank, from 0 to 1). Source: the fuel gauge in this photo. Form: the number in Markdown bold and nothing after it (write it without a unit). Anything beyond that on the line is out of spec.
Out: **0.375**
